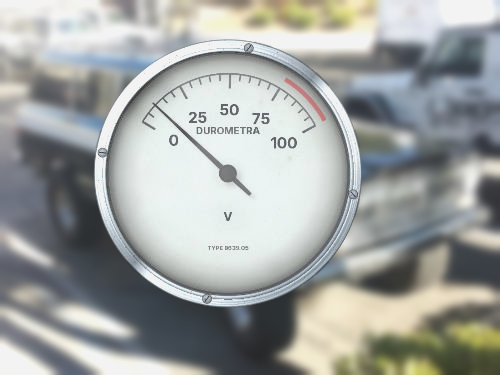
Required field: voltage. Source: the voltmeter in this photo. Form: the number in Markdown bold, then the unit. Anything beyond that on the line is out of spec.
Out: **10** V
